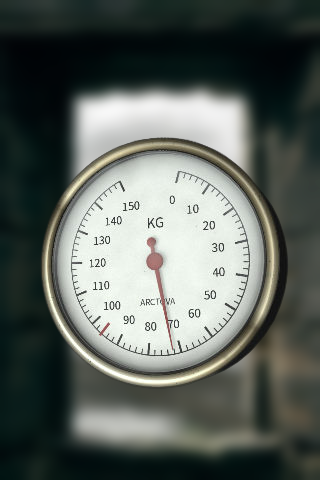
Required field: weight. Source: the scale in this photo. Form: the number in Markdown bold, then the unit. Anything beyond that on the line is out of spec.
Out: **72** kg
